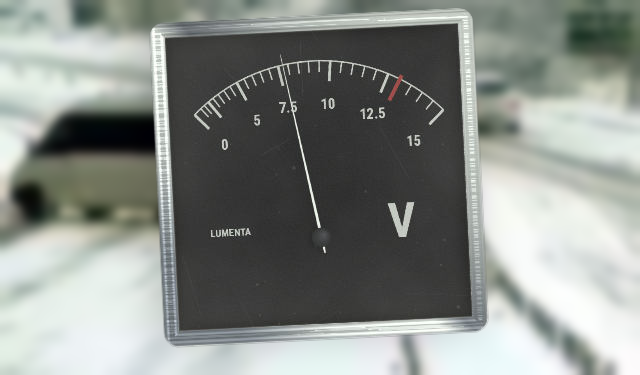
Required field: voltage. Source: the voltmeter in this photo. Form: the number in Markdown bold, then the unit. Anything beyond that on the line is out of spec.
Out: **7.75** V
